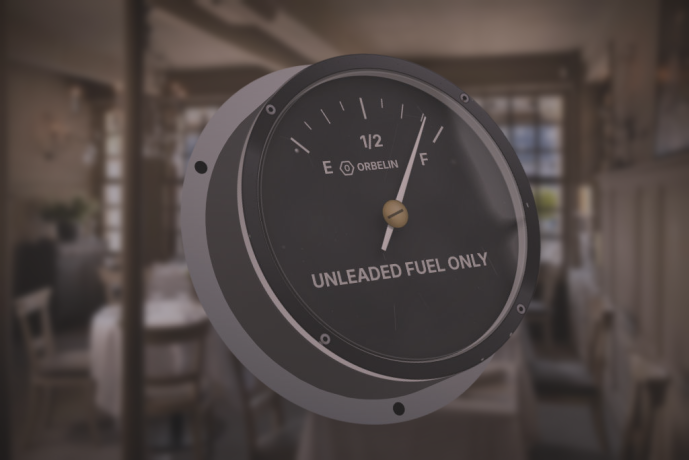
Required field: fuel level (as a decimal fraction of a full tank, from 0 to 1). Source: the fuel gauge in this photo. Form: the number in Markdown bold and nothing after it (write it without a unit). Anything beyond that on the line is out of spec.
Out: **0.875**
